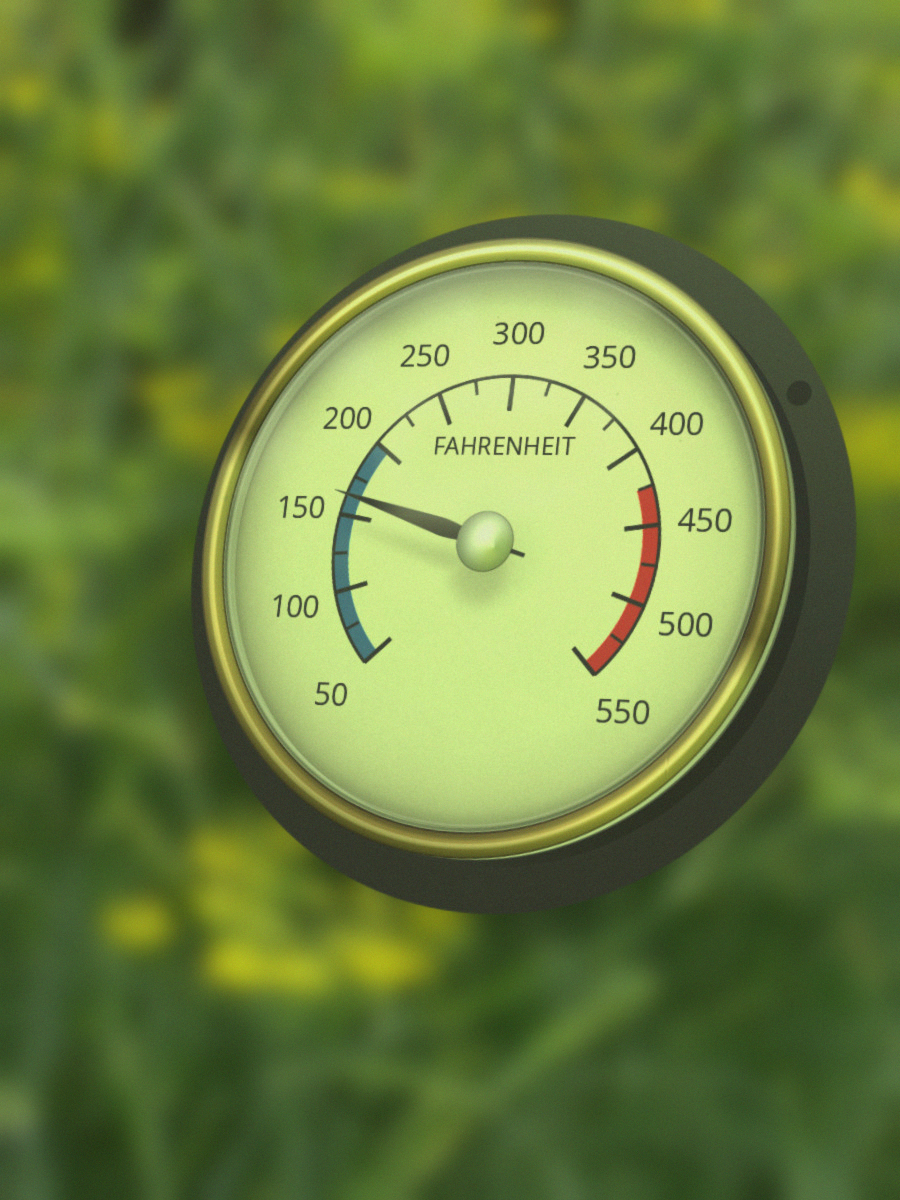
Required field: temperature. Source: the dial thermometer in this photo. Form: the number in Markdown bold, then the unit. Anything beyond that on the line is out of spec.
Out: **162.5** °F
